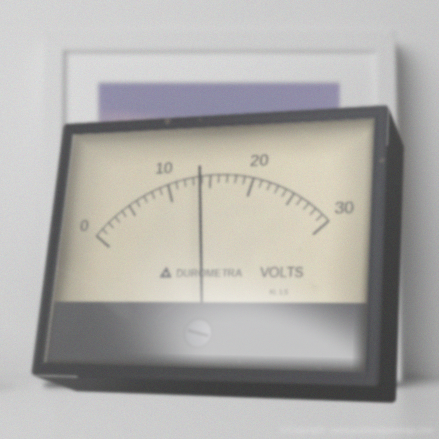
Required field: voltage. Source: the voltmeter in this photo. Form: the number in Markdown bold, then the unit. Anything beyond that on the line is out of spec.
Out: **14** V
